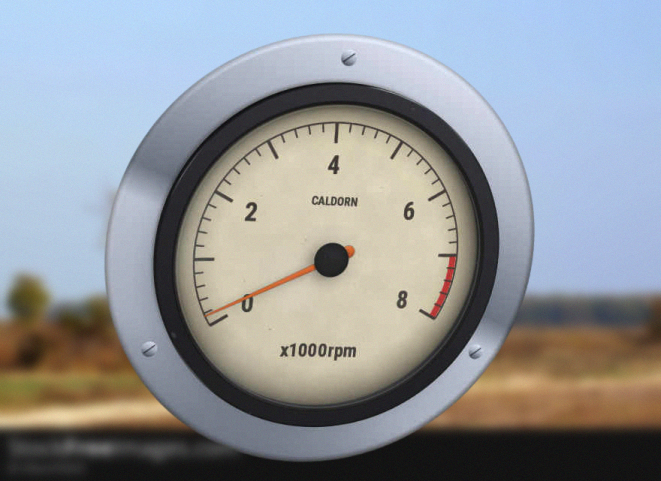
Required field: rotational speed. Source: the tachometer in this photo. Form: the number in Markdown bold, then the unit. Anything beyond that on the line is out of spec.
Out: **200** rpm
